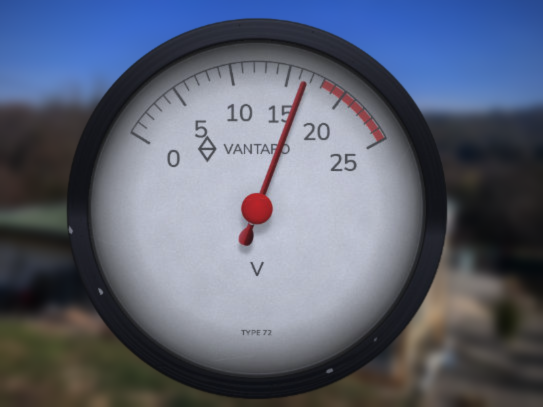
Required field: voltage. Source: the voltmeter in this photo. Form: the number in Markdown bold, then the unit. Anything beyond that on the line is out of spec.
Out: **16.5** V
